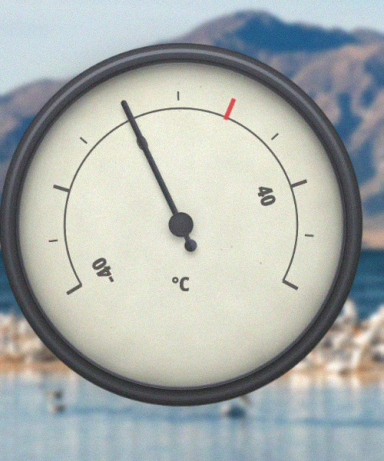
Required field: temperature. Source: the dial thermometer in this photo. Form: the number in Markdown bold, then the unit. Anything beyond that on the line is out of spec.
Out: **0** °C
